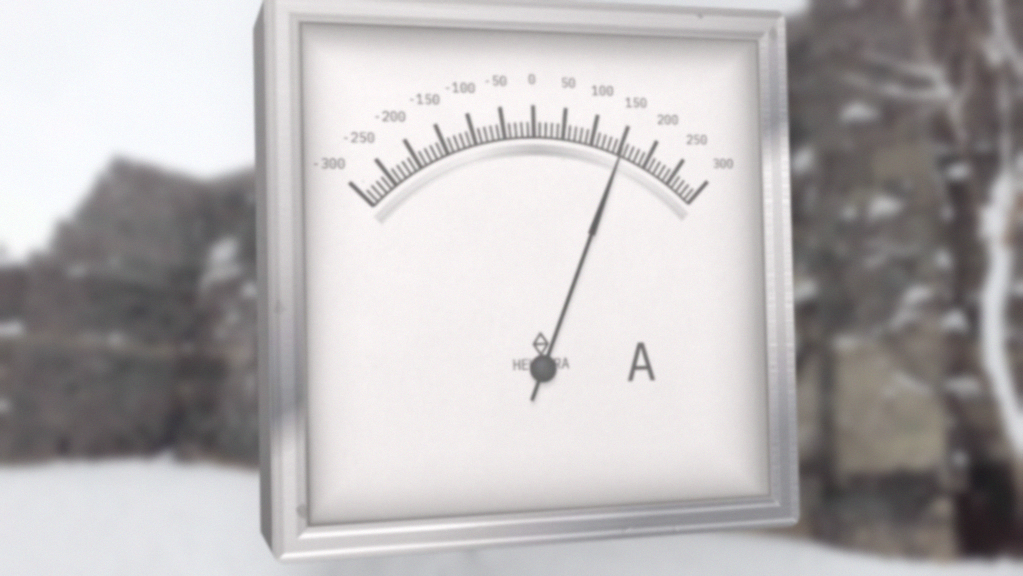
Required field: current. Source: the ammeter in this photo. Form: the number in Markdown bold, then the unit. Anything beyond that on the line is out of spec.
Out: **150** A
